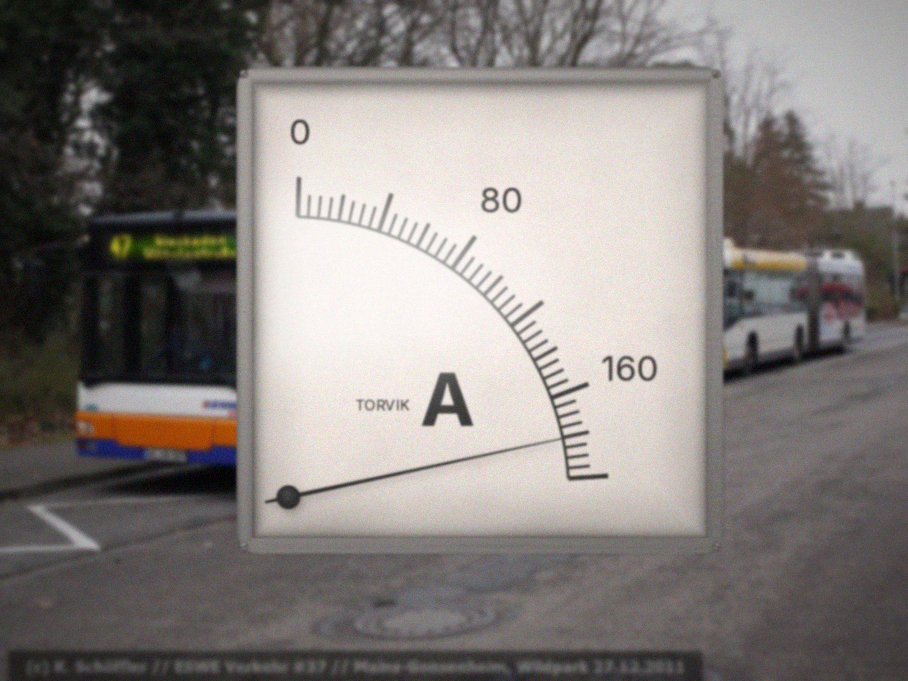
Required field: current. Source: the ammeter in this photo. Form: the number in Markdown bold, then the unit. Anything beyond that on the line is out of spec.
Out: **180** A
